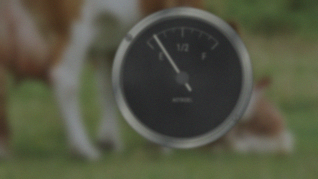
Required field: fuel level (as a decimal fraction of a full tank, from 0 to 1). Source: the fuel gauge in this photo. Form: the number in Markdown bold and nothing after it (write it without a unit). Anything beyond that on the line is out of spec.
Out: **0.125**
